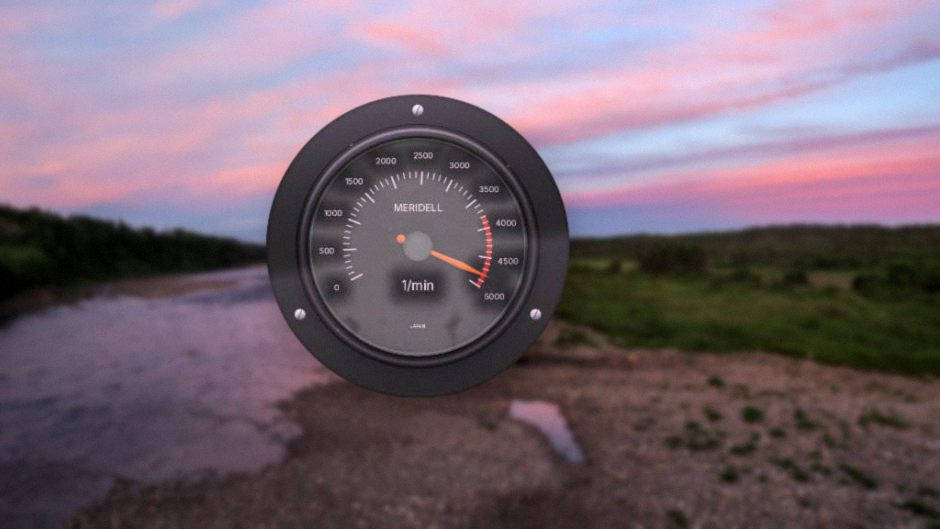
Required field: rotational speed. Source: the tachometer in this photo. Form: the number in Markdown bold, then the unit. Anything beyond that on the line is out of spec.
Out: **4800** rpm
